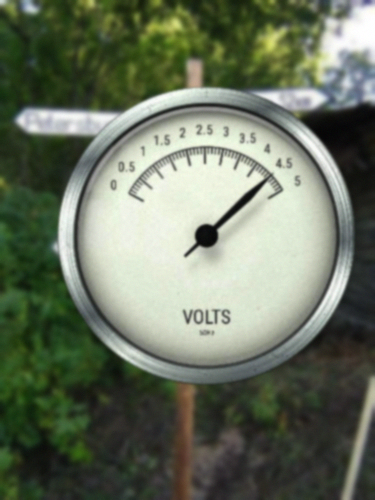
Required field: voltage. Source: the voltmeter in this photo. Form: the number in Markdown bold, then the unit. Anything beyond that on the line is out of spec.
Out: **4.5** V
